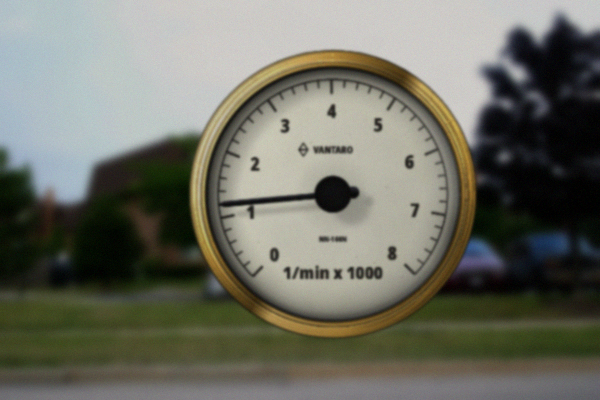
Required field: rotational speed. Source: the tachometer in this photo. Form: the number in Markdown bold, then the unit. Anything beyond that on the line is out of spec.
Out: **1200** rpm
